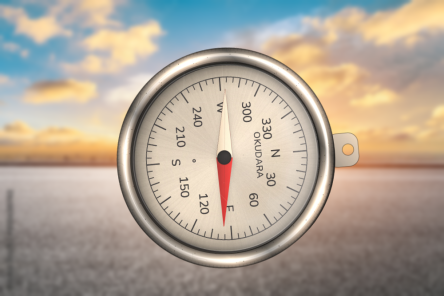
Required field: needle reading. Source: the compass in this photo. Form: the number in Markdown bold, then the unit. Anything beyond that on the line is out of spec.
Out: **95** °
